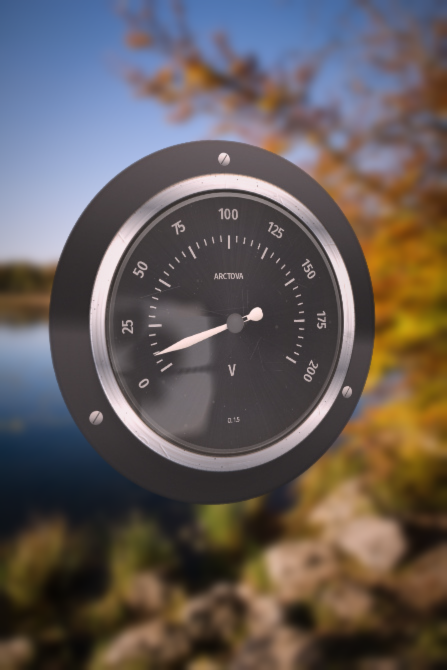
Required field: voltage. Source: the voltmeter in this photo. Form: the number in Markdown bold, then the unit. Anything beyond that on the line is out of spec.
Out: **10** V
